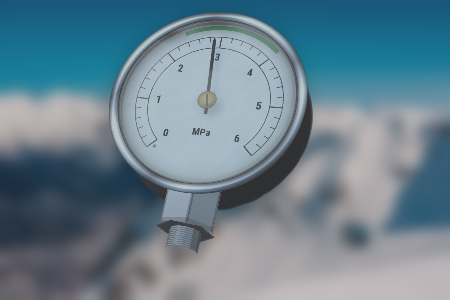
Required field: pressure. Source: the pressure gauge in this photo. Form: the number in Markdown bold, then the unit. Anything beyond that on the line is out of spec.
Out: **2.9** MPa
